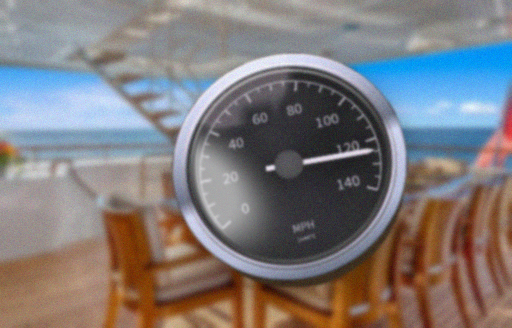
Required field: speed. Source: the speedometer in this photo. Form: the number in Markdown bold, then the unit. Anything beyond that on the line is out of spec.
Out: **125** mph
